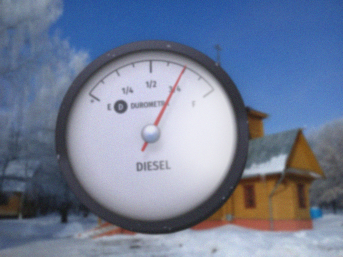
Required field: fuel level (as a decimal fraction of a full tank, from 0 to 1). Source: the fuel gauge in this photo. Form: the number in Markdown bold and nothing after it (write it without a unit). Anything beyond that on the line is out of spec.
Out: **0.75**
